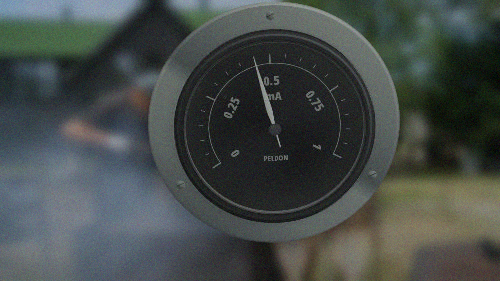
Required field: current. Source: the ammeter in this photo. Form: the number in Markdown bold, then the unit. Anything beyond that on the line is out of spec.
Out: **0.45** mA
